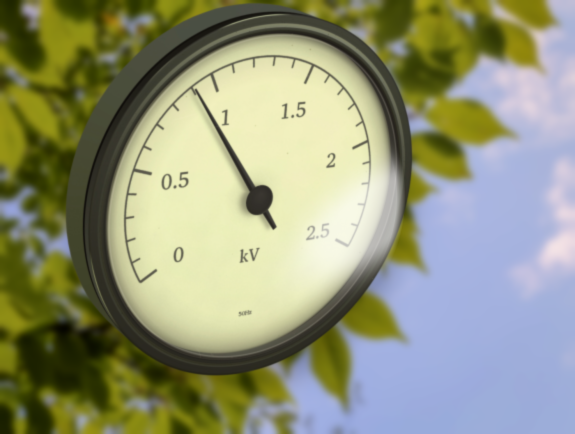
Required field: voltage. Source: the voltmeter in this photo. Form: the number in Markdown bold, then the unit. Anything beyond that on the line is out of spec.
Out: **0.9** kV
